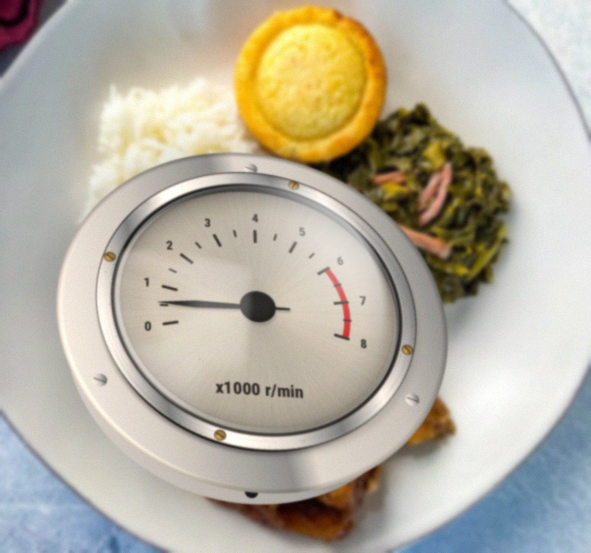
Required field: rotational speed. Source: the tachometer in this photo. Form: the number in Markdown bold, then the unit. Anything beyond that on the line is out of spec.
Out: **500** rpm
